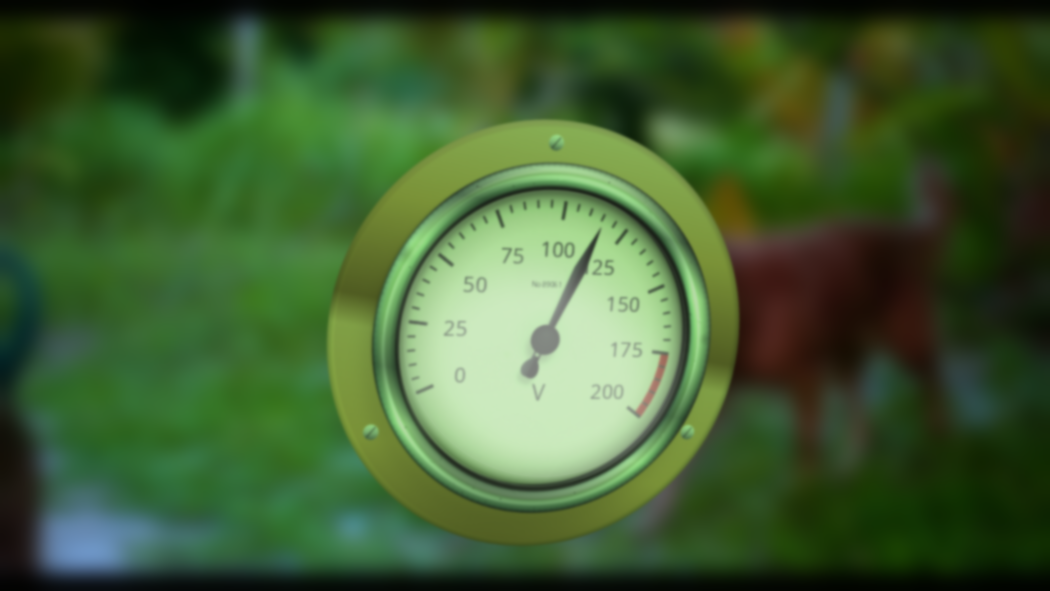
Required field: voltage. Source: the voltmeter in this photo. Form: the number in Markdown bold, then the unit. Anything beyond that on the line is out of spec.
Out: **115** V
